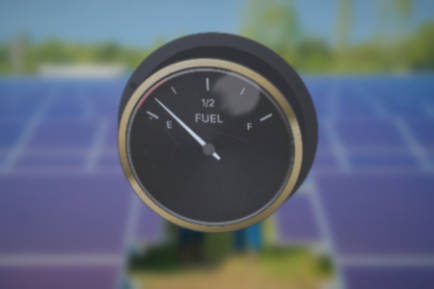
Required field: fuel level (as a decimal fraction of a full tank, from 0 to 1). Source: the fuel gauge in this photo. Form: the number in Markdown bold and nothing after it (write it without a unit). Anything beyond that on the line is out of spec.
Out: **0.125**
